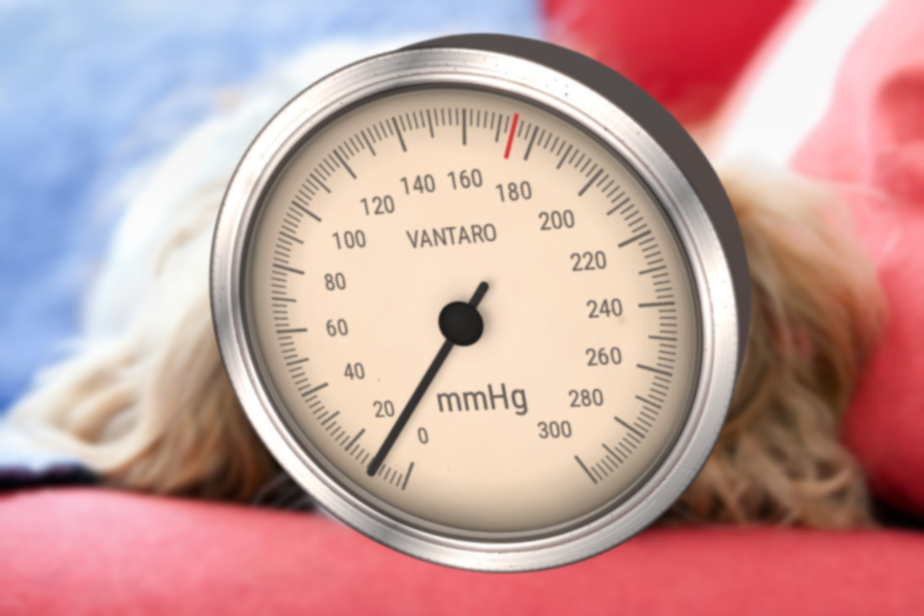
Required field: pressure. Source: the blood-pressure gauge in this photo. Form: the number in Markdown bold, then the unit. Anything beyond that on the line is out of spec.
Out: **10** mmHg
